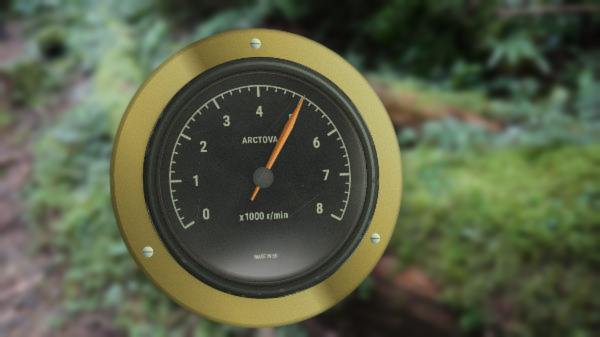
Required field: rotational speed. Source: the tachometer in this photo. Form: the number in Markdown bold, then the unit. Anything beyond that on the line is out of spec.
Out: **5000** rpm
